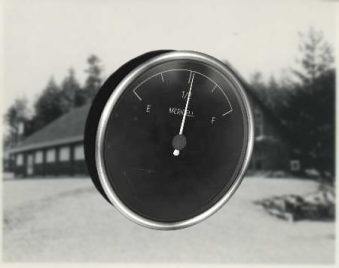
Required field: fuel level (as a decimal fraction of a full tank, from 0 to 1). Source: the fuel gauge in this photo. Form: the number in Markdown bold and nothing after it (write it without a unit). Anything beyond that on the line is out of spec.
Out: **0.5**
